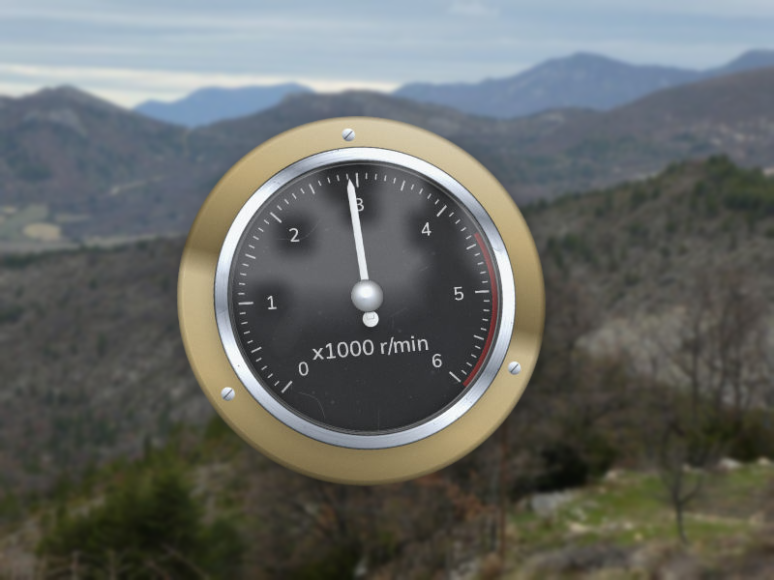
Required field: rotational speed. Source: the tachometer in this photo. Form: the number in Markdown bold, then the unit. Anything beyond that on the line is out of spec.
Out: **2900** rpm
